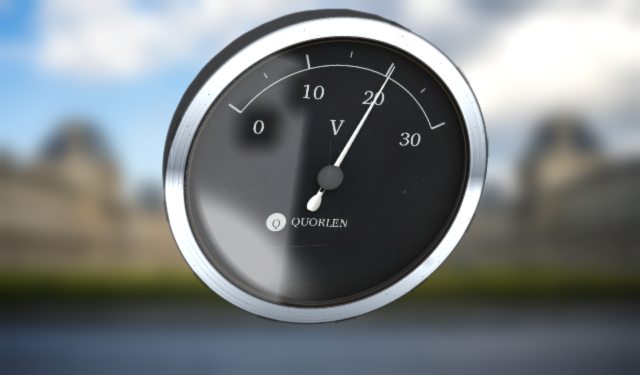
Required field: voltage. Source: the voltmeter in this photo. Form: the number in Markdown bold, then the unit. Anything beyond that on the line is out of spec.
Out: **20** V
